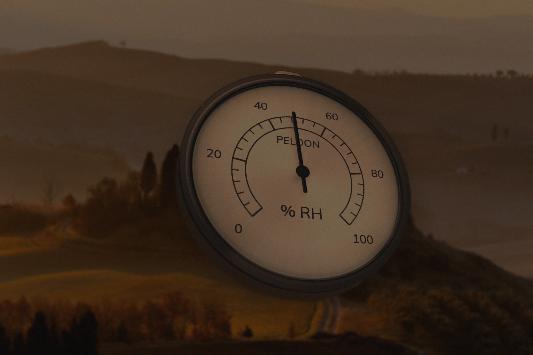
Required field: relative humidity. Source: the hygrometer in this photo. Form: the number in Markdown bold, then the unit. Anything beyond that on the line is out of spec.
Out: **48** %
